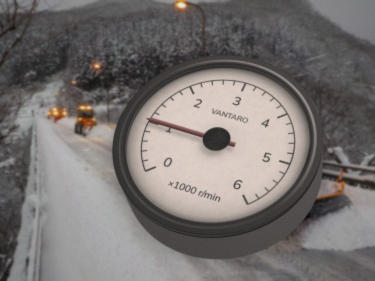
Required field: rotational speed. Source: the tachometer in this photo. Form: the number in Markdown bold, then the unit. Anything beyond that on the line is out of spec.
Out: **1000** rpm
